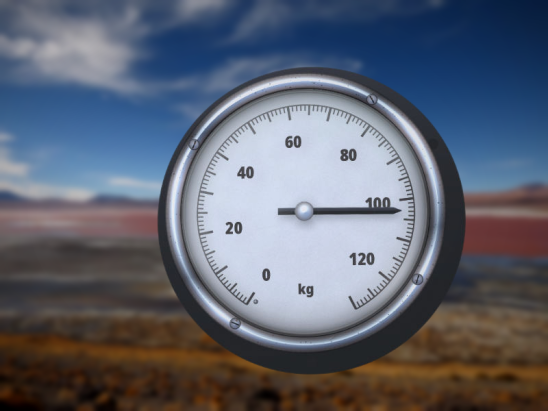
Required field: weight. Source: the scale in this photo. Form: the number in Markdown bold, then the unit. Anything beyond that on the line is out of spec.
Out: **103** kg
